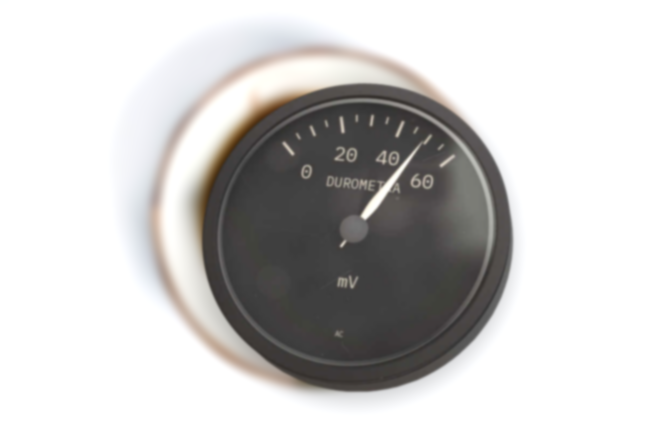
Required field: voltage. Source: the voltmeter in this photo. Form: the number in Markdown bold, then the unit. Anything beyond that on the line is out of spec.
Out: **50** mV
